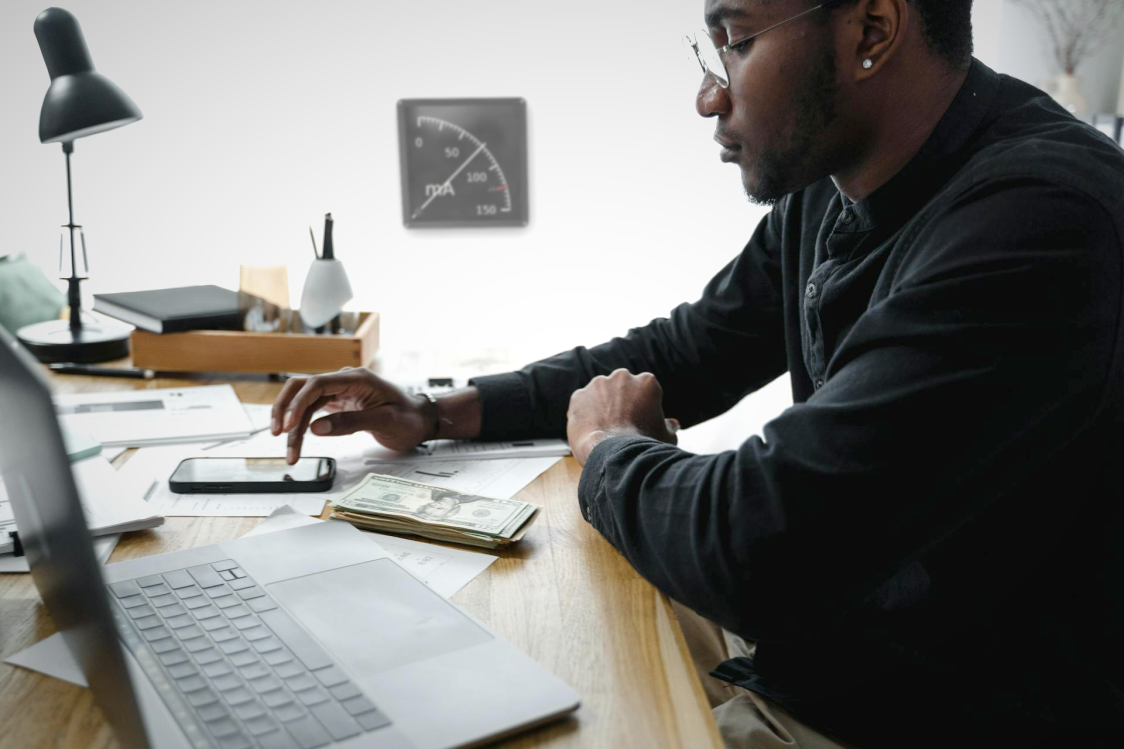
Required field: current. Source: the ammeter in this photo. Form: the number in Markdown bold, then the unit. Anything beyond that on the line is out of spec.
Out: **75** mA
